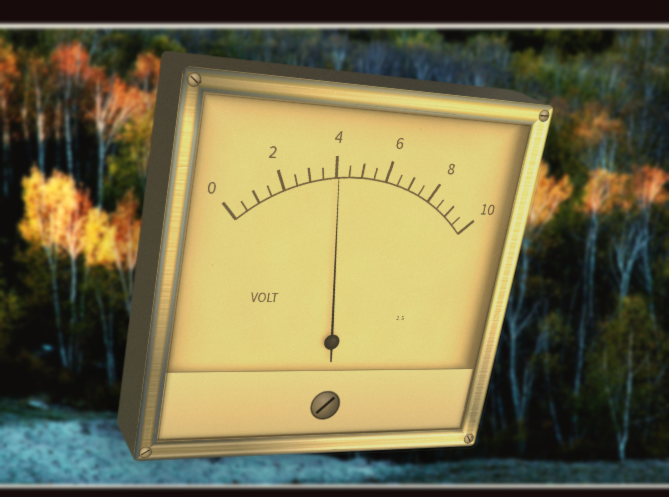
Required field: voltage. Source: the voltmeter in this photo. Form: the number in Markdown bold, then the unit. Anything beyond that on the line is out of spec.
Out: **4** V
